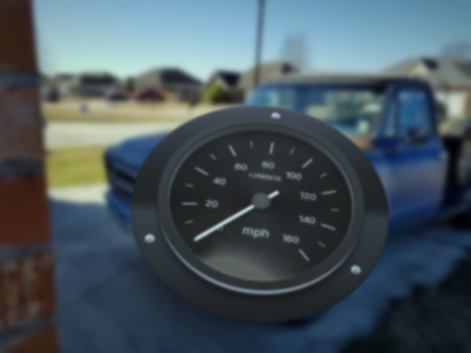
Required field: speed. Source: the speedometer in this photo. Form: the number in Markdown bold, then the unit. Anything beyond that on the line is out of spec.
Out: **0** mph
